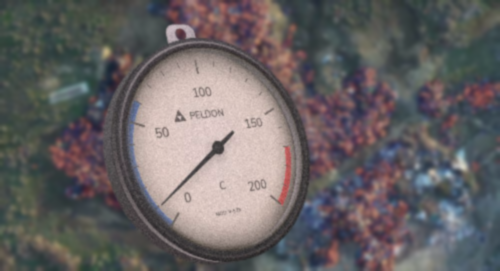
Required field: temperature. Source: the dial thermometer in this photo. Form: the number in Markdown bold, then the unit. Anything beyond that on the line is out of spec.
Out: **10** °C
